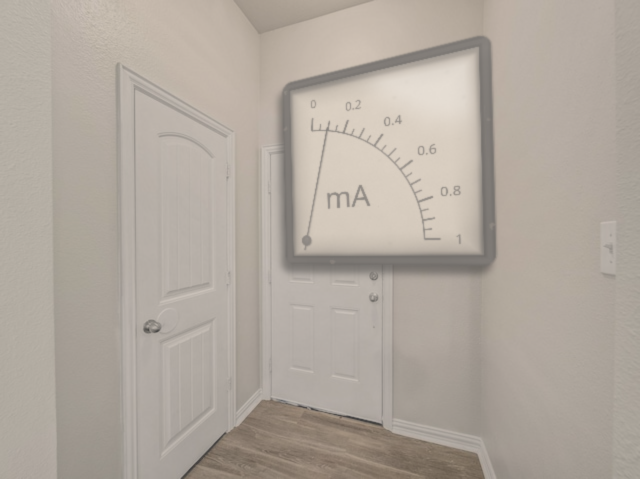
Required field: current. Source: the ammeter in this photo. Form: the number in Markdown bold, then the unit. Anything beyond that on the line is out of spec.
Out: **0.1** mA
